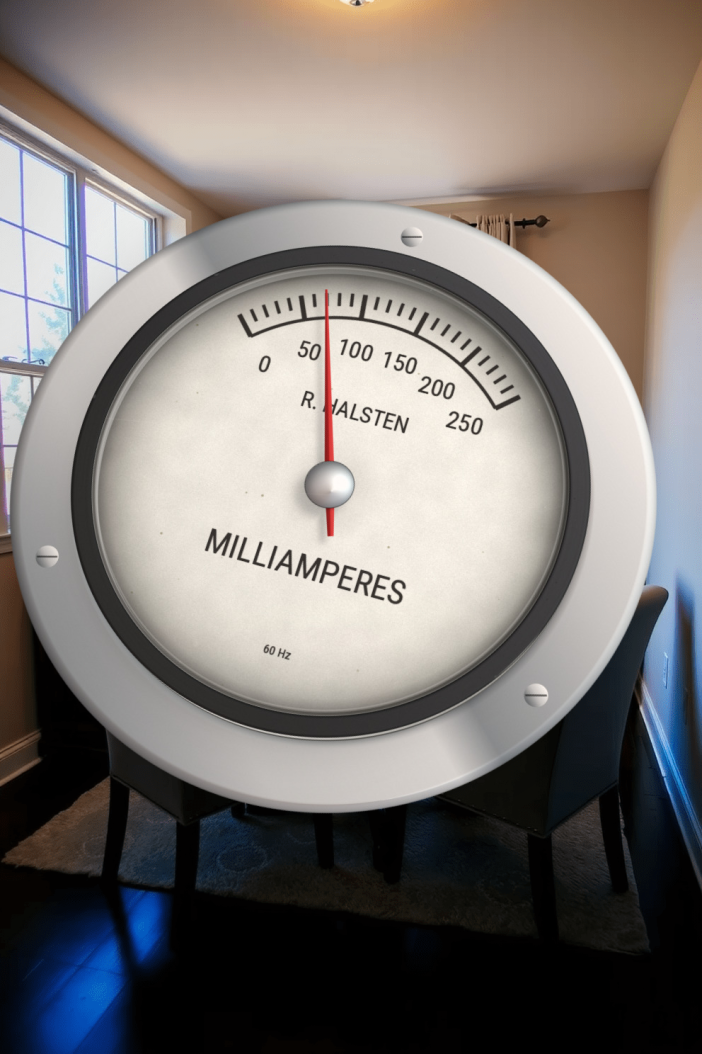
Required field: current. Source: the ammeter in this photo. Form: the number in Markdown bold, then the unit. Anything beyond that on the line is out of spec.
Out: **70** mA
